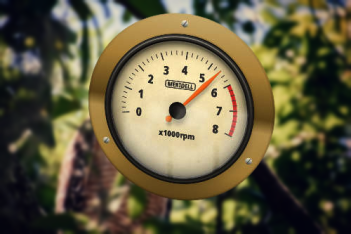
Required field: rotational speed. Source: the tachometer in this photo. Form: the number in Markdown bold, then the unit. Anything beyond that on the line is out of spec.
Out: **5400** rpm
